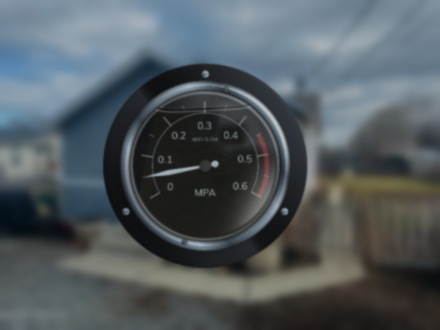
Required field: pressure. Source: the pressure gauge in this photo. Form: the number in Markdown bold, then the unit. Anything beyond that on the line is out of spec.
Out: **0.05** MPa
